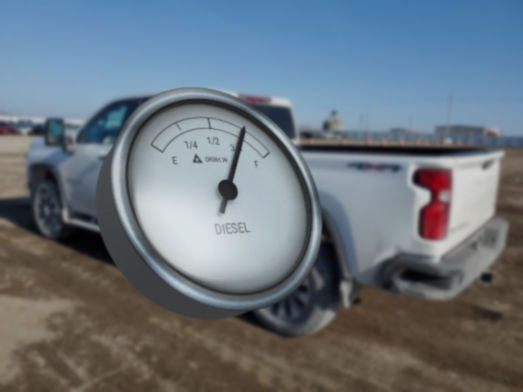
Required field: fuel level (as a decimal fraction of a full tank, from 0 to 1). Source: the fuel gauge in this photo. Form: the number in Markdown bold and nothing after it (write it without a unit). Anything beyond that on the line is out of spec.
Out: **0.75**
